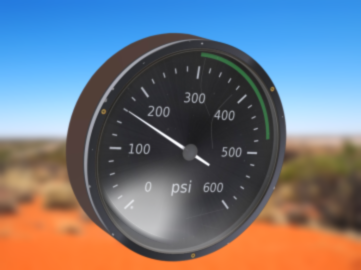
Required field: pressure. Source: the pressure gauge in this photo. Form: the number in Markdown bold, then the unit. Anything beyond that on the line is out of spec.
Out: **160** psi
